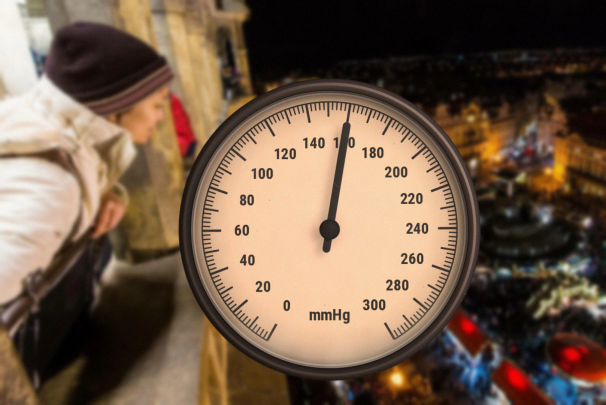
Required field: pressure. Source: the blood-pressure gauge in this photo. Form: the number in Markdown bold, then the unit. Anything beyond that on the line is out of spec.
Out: **160** mmHg
